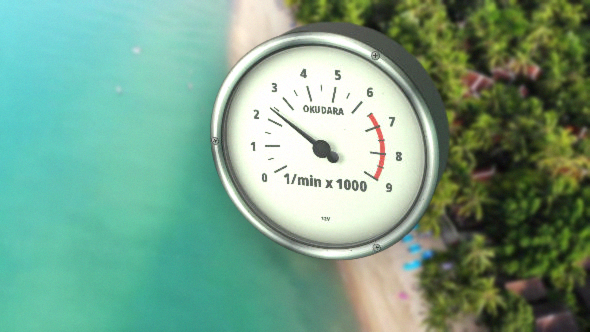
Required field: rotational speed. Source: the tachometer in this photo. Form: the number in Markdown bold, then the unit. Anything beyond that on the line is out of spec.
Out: **2500** rpm
